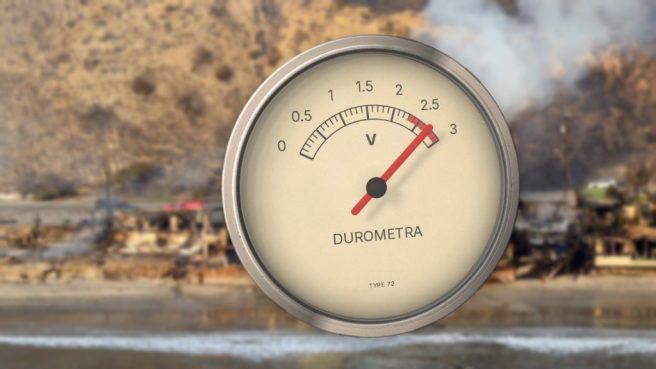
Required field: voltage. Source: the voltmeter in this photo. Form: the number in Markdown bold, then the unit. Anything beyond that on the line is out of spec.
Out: **2.7** V
